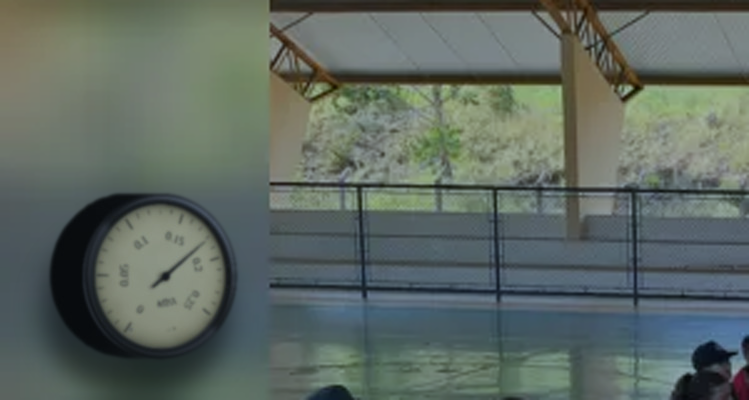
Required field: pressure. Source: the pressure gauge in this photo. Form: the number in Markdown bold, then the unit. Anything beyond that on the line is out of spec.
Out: **0.18** MPa
